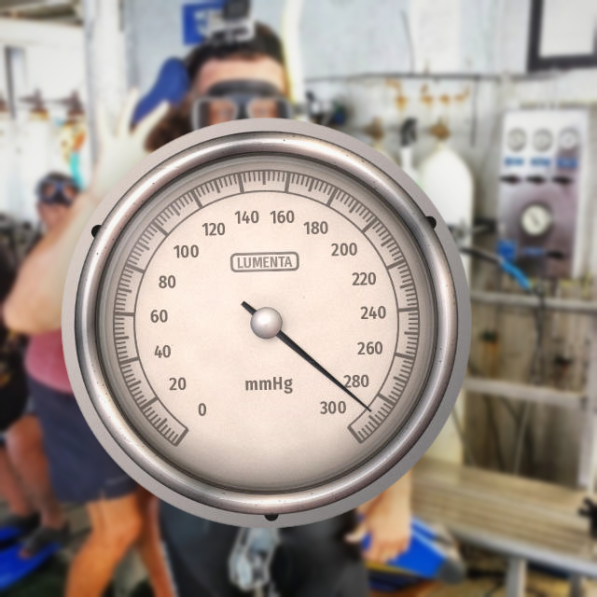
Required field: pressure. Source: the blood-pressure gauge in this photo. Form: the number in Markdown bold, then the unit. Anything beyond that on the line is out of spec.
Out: **288** mmHg
